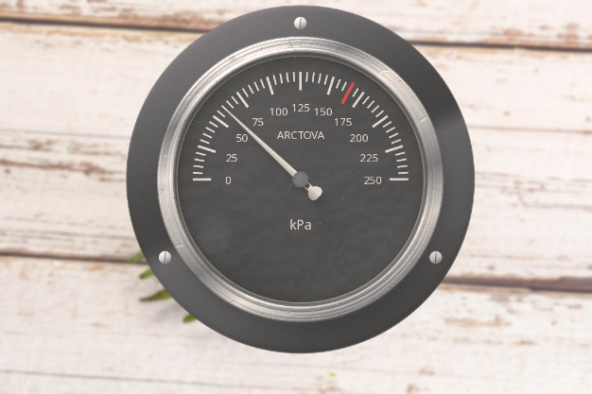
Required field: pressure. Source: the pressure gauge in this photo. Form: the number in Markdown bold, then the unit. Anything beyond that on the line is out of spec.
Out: **60** kPa
